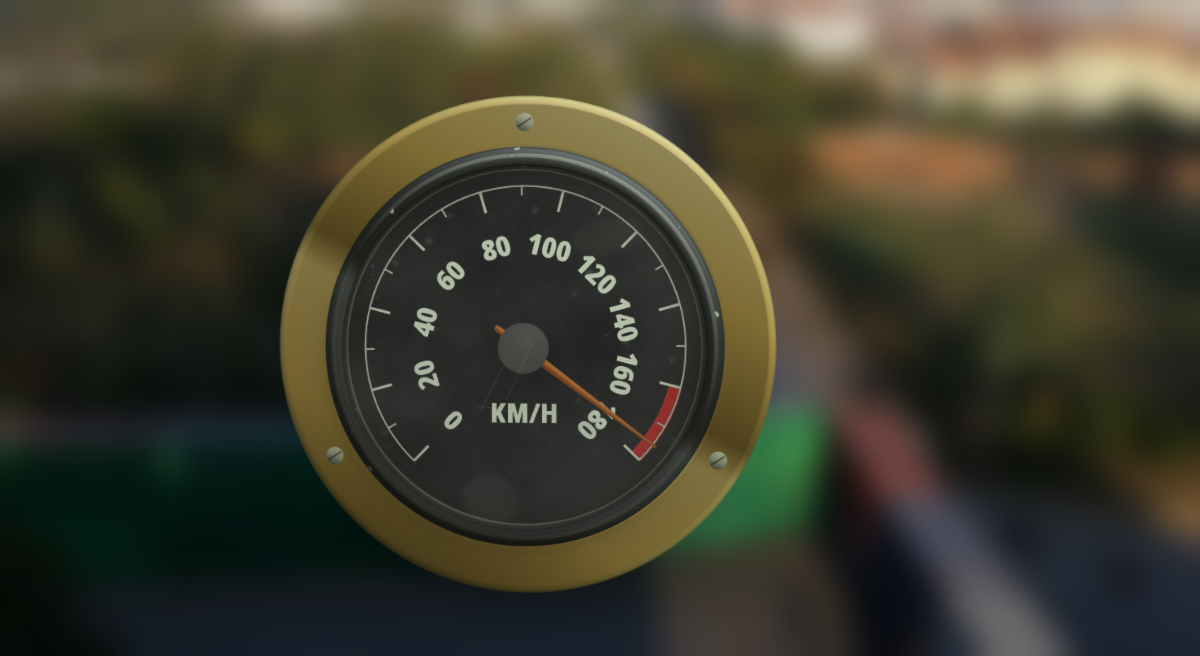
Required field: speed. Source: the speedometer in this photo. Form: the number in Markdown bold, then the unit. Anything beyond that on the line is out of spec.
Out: **175** km/h
